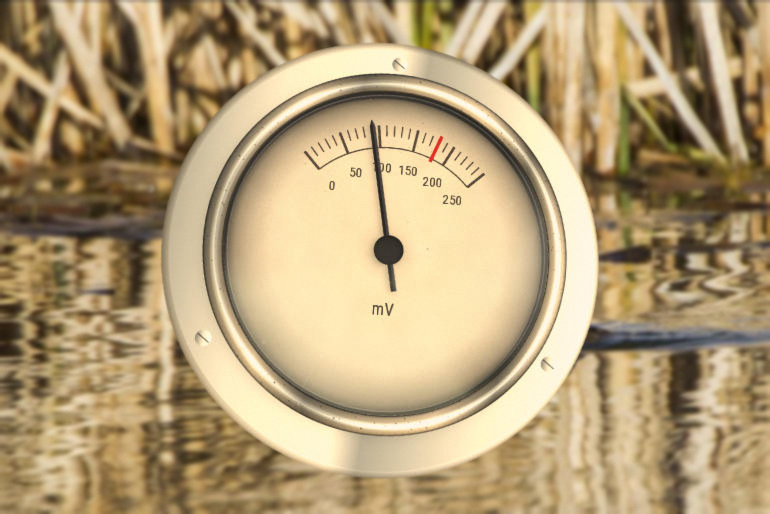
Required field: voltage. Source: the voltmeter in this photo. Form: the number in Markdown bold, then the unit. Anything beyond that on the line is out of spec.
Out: **90** mV
